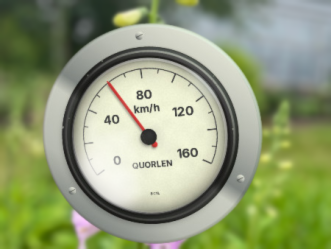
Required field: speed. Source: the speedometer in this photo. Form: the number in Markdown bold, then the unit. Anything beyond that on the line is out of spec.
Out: **60** km/h
